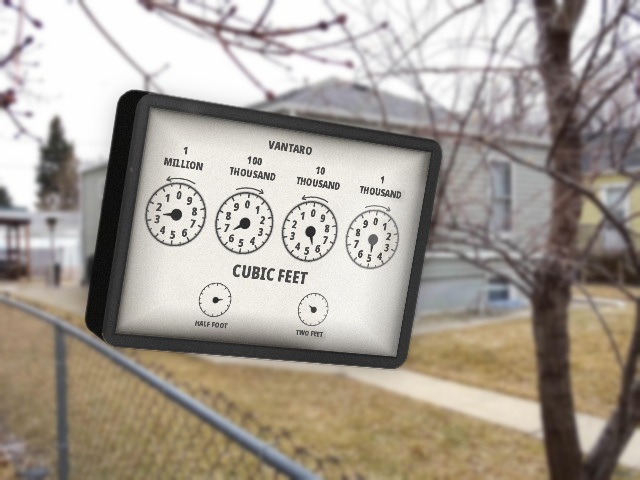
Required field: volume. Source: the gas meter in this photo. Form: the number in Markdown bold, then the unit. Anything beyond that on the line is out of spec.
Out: **265500** ft³
